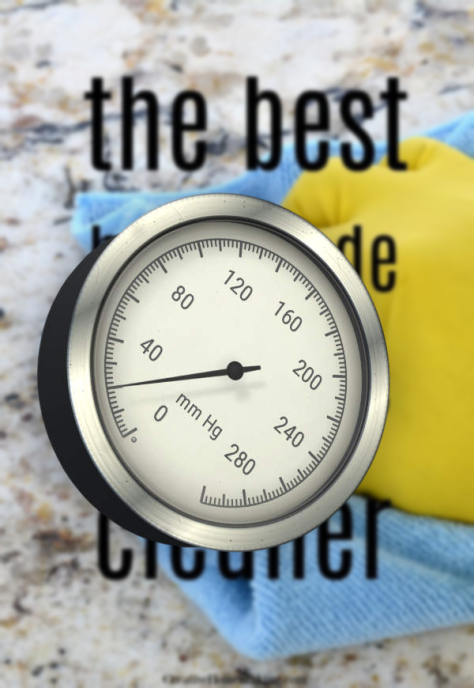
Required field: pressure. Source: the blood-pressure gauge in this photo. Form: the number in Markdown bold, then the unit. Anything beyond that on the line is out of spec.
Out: **20** mmHg
